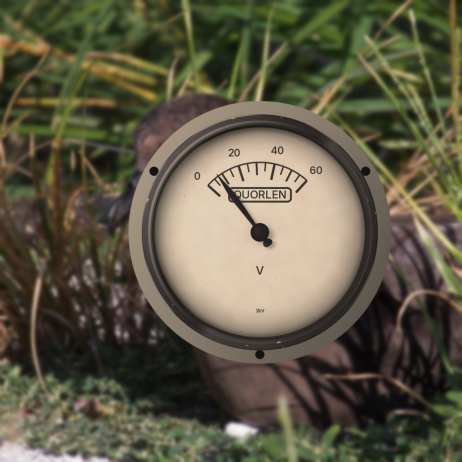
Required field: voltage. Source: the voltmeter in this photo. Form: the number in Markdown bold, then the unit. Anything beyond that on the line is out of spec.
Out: **7.5** V
